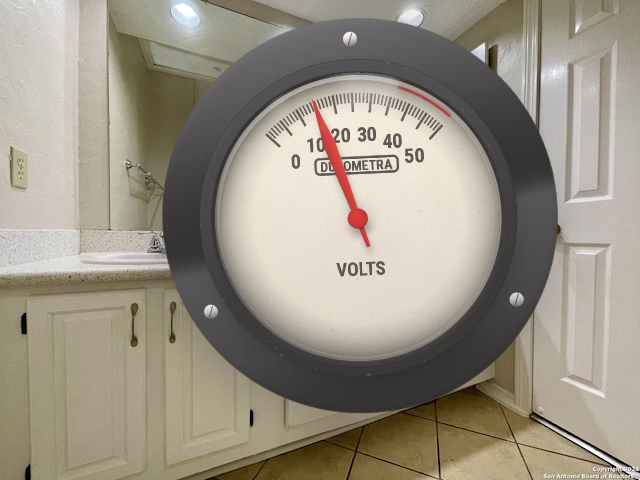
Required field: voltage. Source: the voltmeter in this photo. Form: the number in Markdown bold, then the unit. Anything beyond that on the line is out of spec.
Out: **15** V
